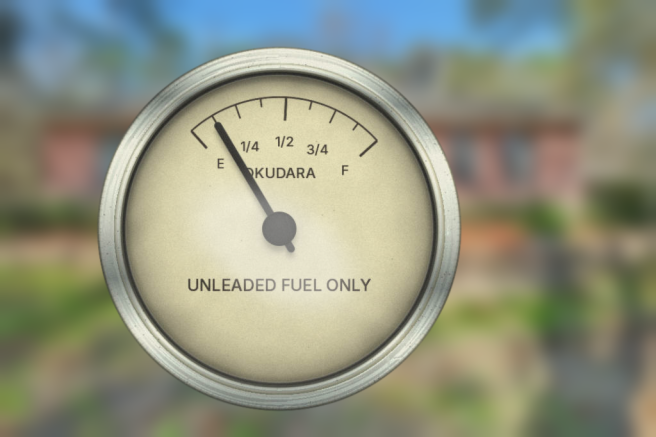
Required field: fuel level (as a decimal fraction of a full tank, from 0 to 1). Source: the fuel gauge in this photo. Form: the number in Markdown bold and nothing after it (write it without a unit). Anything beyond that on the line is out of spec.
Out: **0.125**
